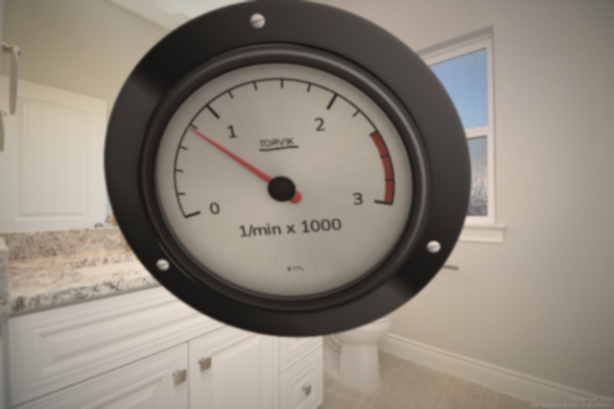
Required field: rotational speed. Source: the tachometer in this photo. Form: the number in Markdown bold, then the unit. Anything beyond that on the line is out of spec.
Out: **800** rpm
